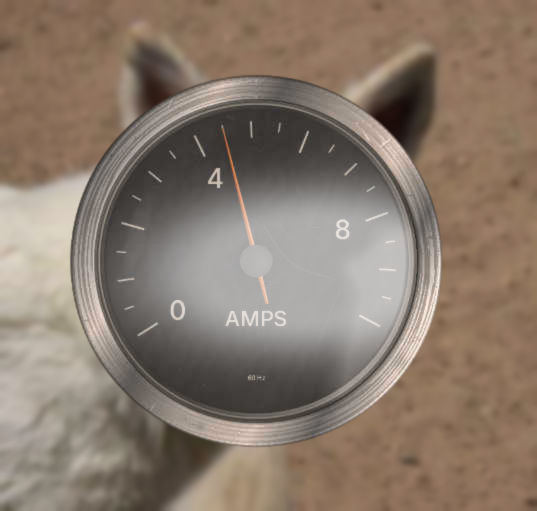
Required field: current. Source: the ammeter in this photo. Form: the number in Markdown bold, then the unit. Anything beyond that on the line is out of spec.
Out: **4.5** A
